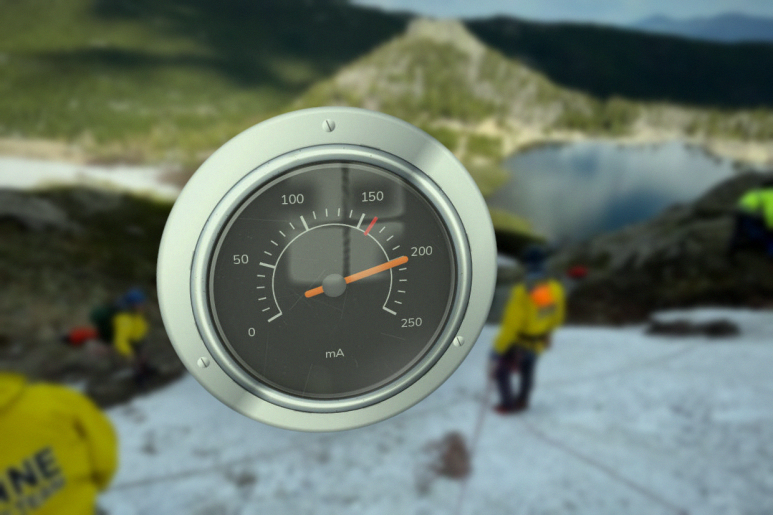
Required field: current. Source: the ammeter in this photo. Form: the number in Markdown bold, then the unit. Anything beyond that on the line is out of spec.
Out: **200** mA
